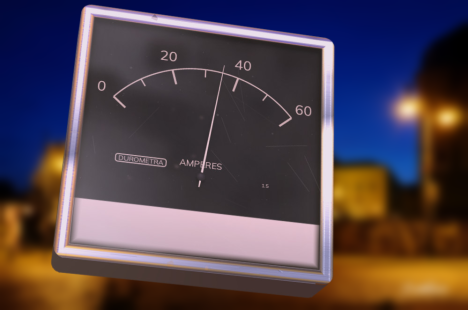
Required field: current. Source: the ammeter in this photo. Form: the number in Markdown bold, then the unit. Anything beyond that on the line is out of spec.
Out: **35** A
